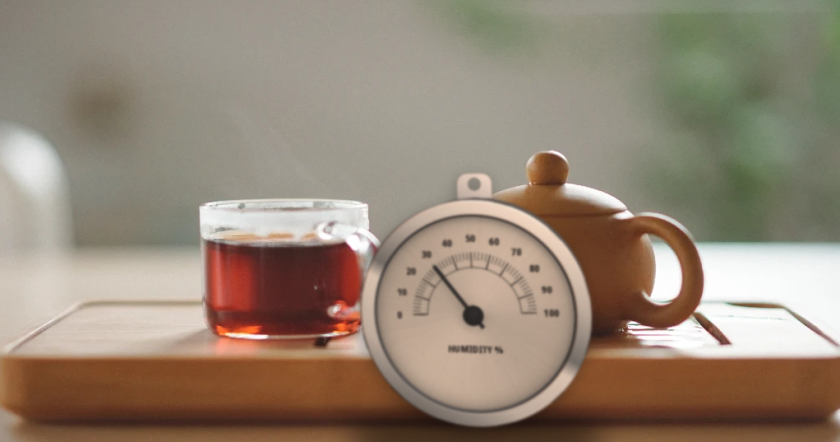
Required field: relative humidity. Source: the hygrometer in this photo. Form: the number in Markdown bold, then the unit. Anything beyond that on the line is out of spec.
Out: **30** %
